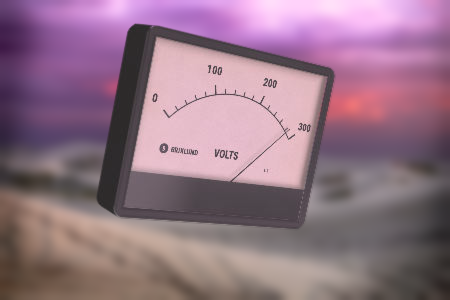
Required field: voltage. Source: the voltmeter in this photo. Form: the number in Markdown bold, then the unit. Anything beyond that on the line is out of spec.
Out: **280** V
